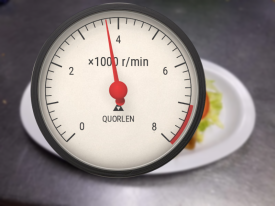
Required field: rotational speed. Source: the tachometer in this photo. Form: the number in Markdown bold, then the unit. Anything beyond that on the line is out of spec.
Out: **3700** rpm
